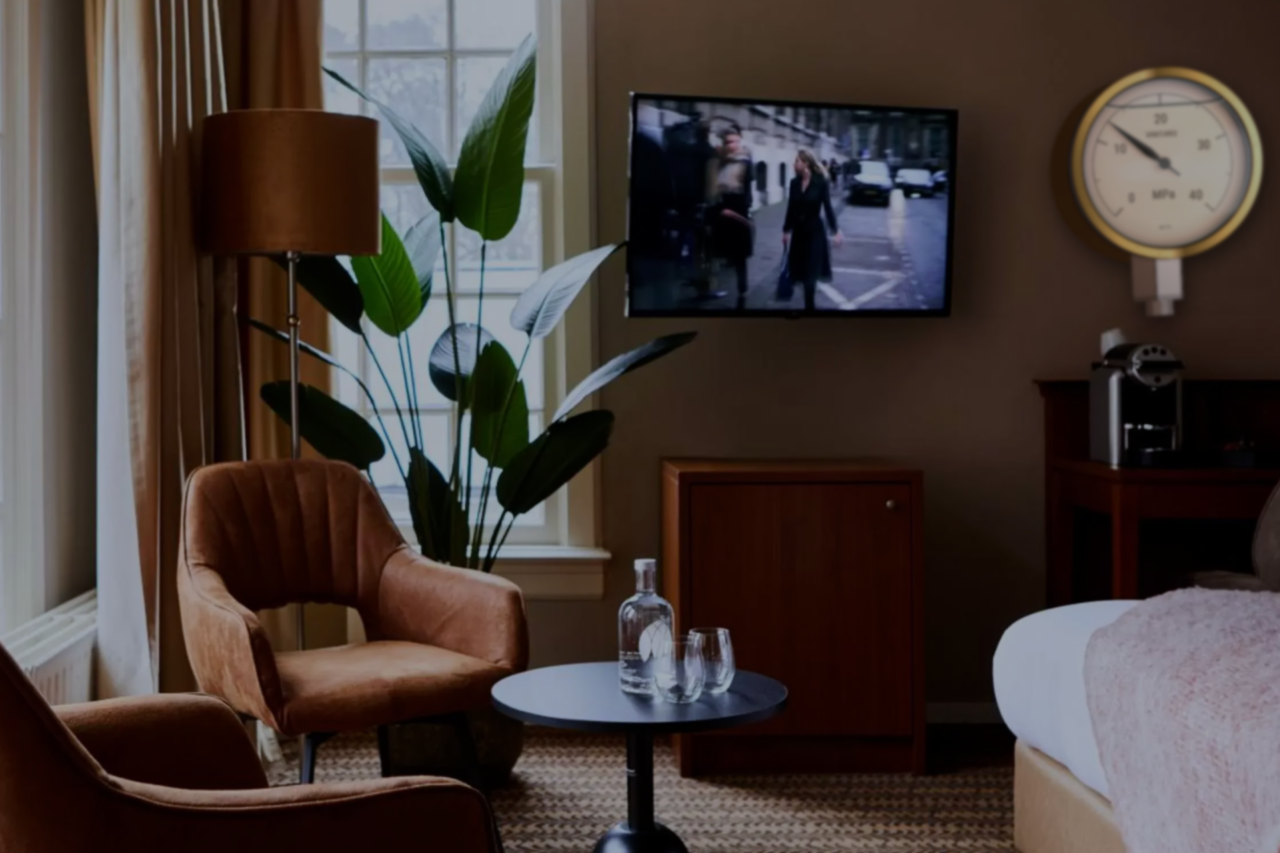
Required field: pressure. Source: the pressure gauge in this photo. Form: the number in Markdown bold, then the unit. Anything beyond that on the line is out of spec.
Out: **12.5** MPa
